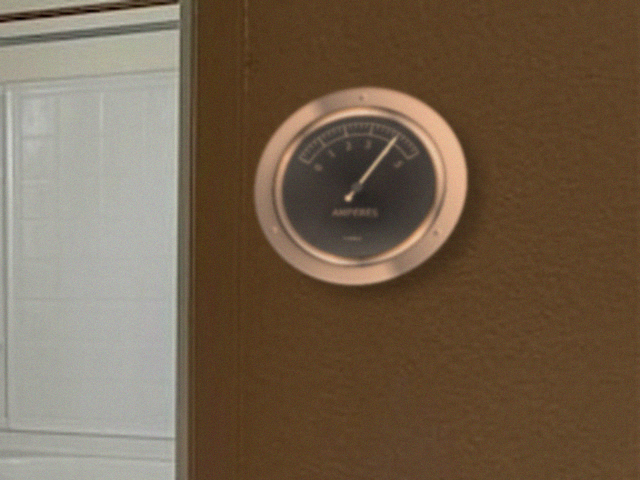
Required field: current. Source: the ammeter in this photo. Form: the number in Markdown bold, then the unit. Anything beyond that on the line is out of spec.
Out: **4** A
